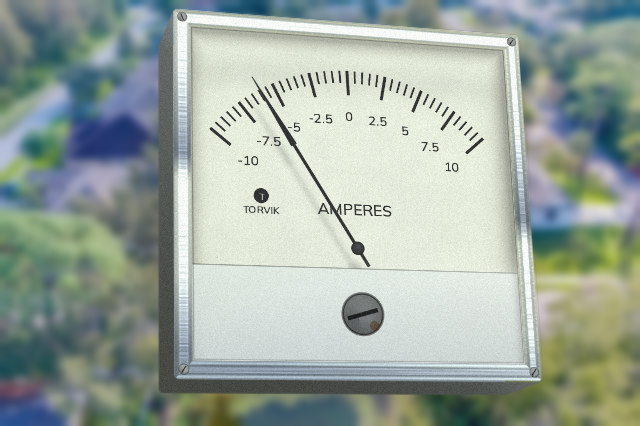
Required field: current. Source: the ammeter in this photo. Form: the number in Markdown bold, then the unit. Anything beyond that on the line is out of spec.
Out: **-6** A
